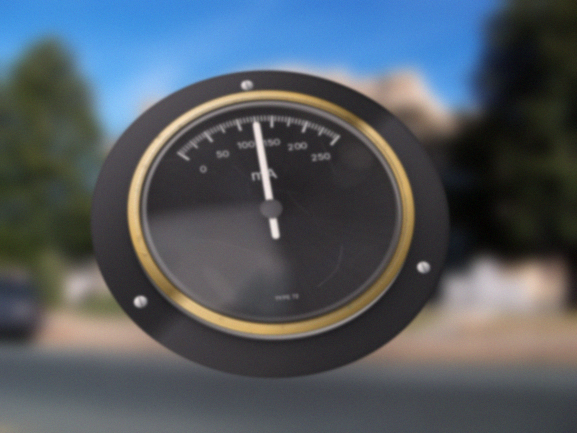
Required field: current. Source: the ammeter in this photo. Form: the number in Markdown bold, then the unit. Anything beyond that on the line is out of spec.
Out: **125** mA
